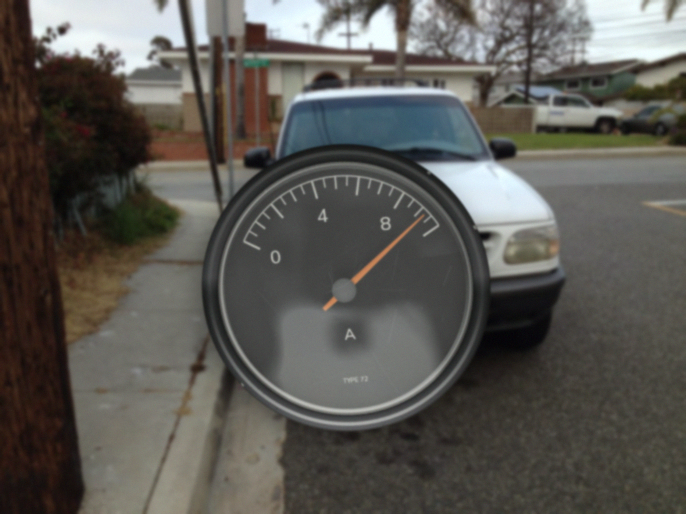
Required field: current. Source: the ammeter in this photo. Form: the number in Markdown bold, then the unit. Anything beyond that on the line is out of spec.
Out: **9.25** A
